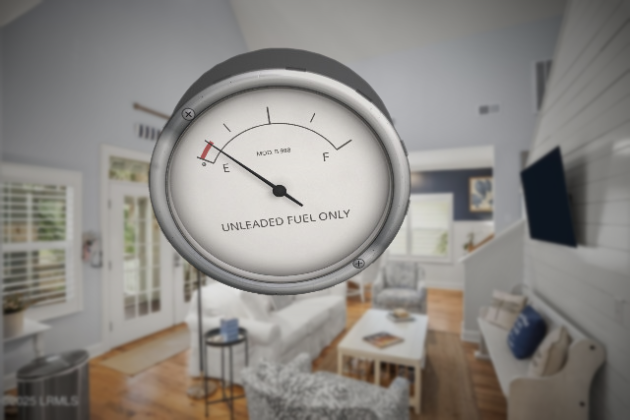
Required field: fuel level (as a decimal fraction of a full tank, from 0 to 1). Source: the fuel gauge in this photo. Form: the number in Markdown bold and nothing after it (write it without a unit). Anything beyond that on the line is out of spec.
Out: **0.125**
